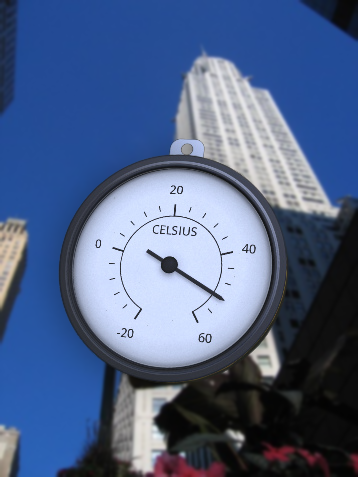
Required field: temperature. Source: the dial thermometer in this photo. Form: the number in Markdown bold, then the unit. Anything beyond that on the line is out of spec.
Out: **52** °C
